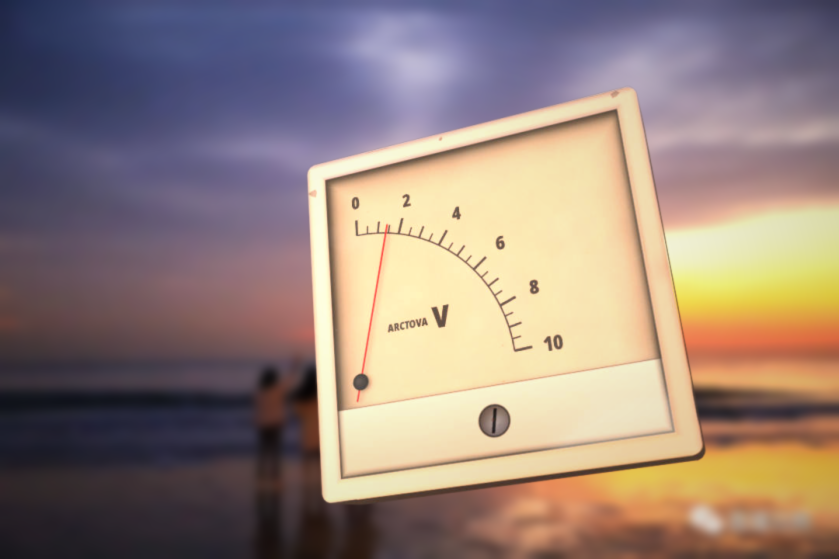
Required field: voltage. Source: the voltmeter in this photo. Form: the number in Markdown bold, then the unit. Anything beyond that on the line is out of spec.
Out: **1.5** V
